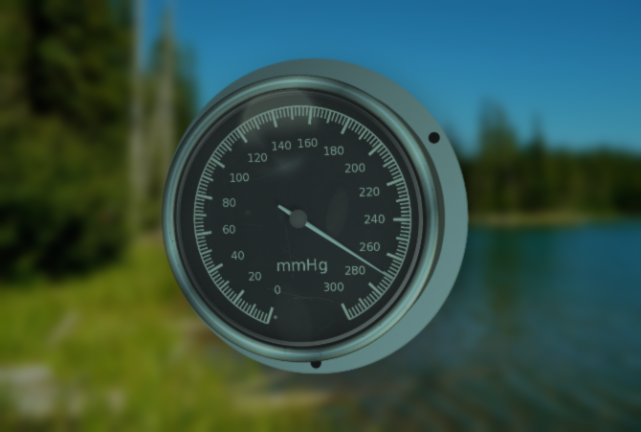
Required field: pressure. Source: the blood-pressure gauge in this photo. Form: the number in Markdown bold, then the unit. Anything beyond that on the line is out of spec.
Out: **270** mmHg
